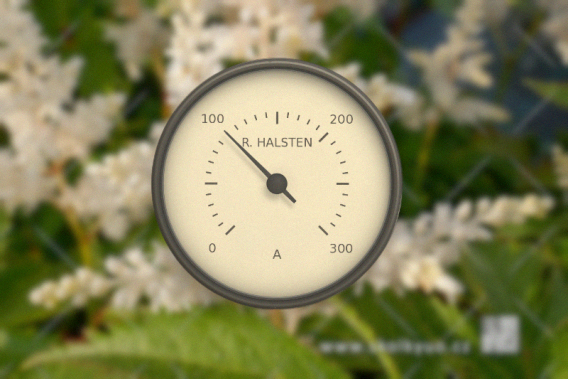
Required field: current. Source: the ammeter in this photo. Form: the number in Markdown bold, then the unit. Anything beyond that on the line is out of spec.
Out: **100** A
